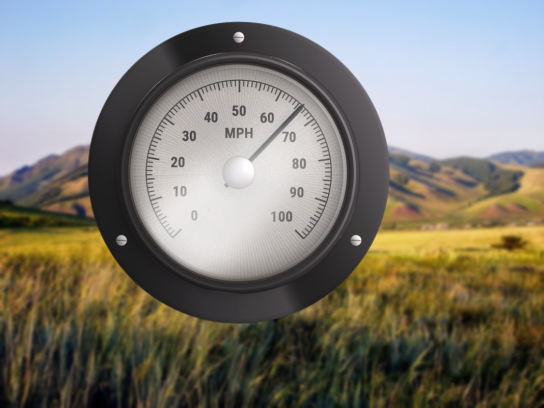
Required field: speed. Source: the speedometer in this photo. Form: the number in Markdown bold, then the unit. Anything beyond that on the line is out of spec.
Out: **66** mph
